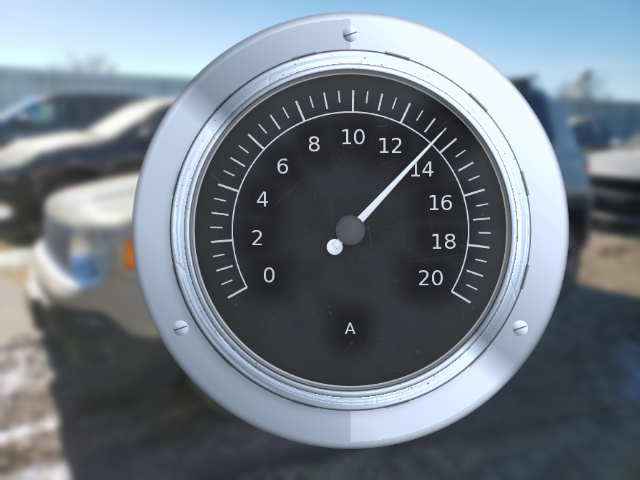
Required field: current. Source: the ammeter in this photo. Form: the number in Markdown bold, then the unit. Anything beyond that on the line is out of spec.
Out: **13.5** A
